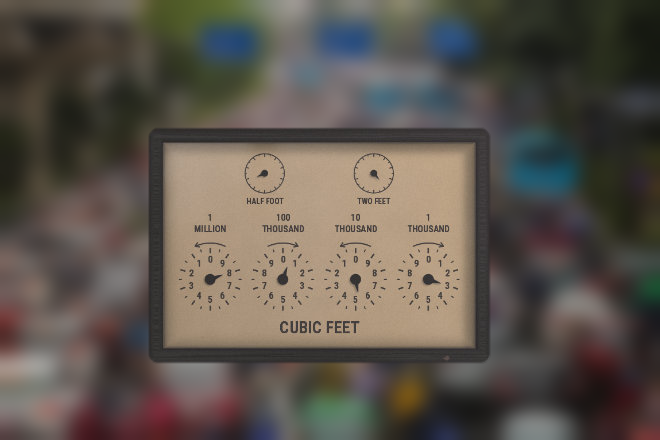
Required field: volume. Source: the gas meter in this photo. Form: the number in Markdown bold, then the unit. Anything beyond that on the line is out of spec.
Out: **805300** ft³
